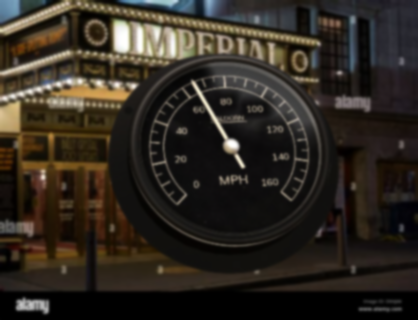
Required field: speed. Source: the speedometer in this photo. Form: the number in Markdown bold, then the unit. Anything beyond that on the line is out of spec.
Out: **65** mph
